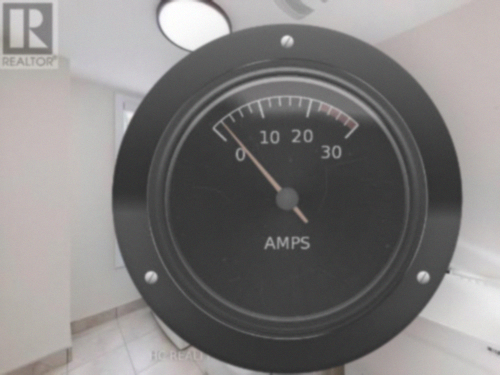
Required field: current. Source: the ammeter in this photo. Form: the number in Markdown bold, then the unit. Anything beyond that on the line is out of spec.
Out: **2** A
